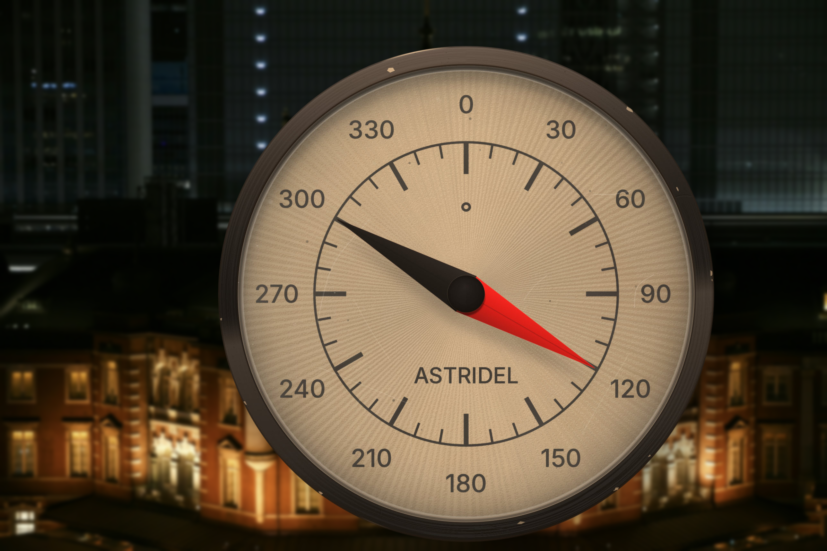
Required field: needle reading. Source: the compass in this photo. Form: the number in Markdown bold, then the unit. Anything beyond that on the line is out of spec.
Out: **120** °
